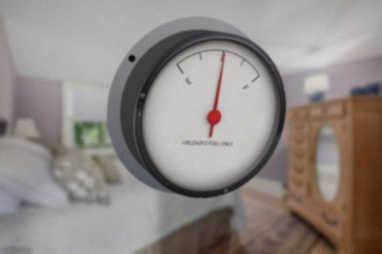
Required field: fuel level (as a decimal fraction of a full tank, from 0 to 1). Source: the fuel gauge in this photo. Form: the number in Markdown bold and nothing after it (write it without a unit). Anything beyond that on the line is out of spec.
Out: **0.5**
